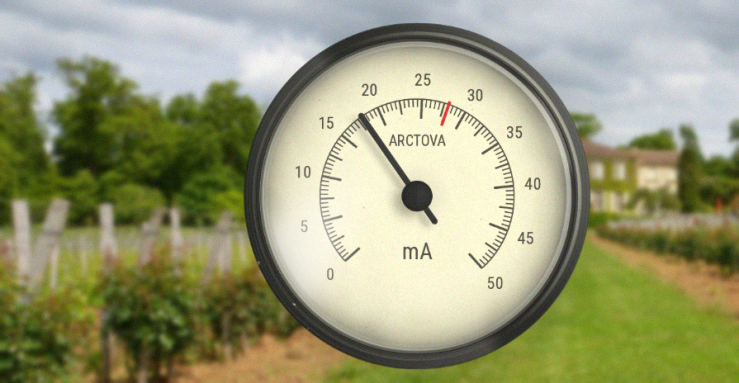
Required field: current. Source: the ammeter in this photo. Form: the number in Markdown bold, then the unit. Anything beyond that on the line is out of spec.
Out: **18** mA
